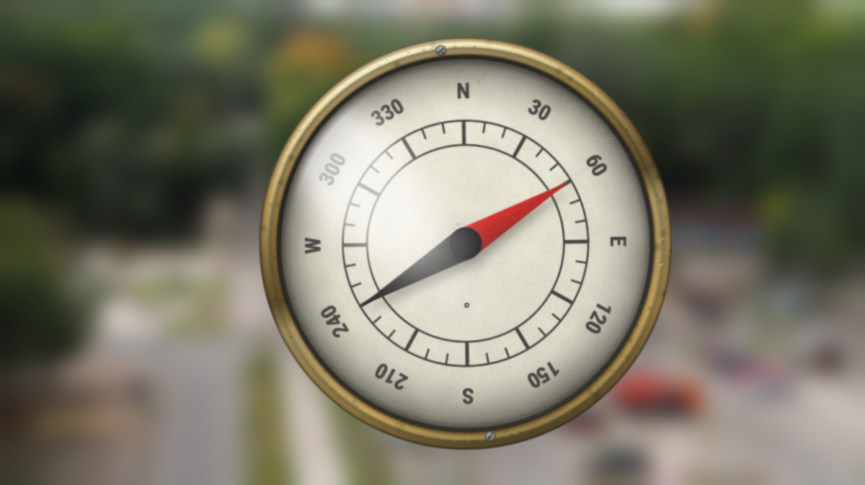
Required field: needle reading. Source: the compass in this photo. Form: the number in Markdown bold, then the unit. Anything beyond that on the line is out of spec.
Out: **60** °
